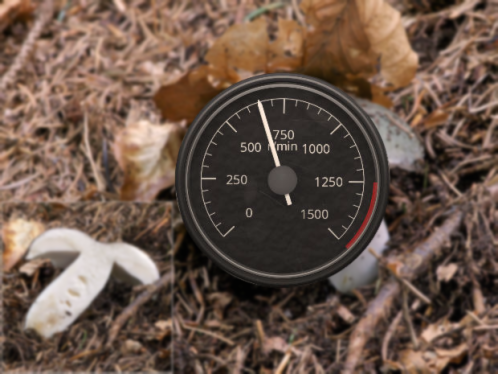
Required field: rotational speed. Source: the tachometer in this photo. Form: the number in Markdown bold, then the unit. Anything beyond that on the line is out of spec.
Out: **650** rpm
